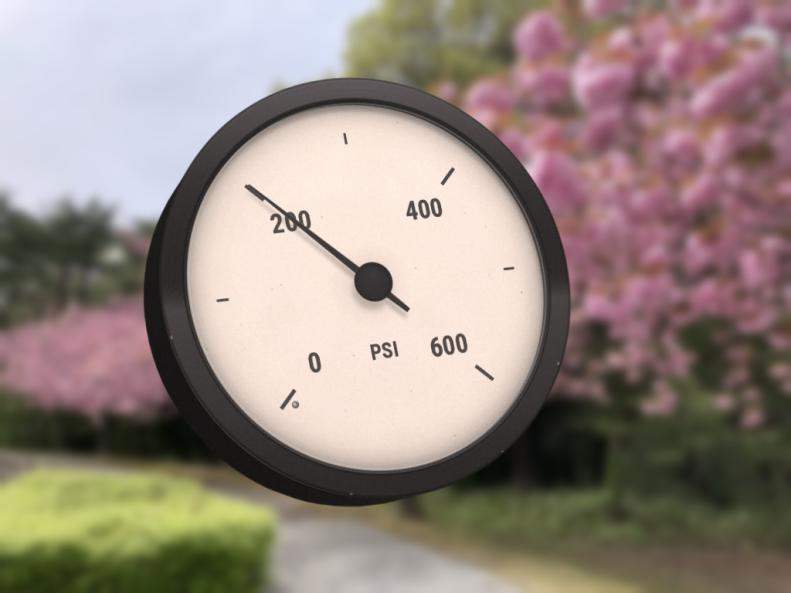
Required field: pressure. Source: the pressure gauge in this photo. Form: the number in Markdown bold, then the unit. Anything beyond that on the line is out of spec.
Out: **200** psi
